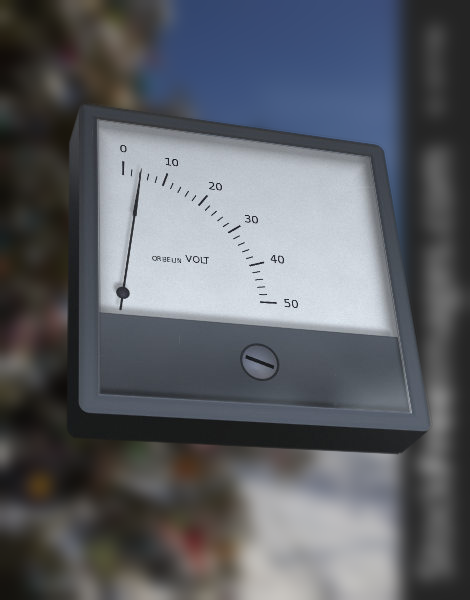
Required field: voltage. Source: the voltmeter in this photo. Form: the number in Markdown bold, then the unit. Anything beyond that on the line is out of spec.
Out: **4** V
